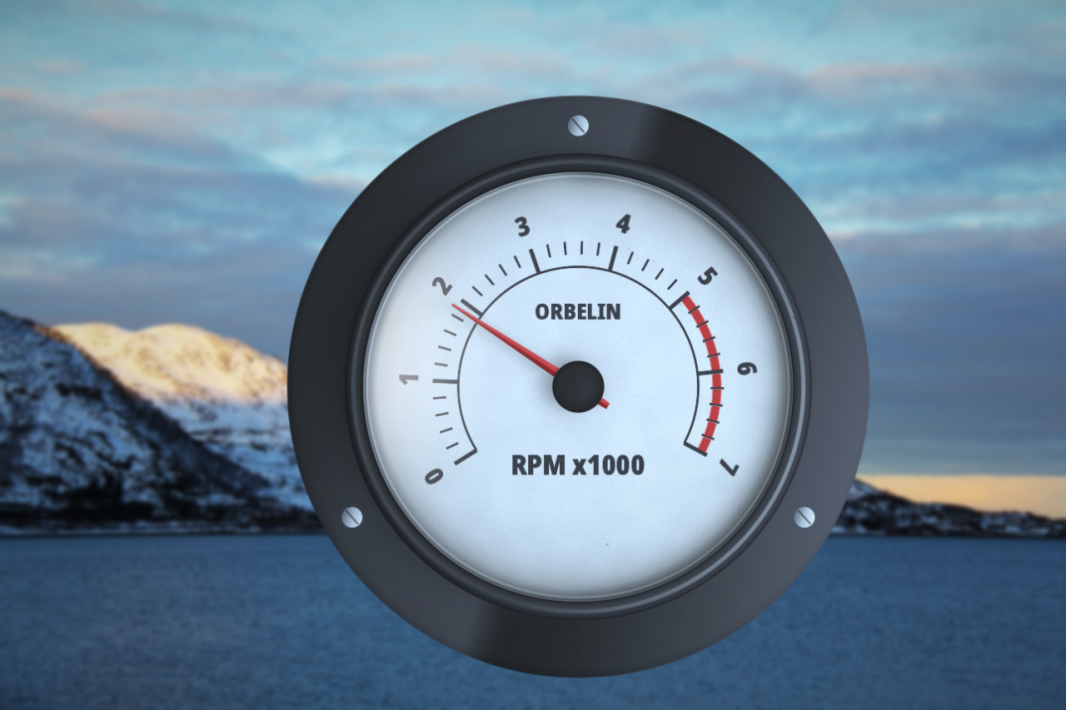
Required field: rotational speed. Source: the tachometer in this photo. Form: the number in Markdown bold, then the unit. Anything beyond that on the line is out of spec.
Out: **1900** rpm
